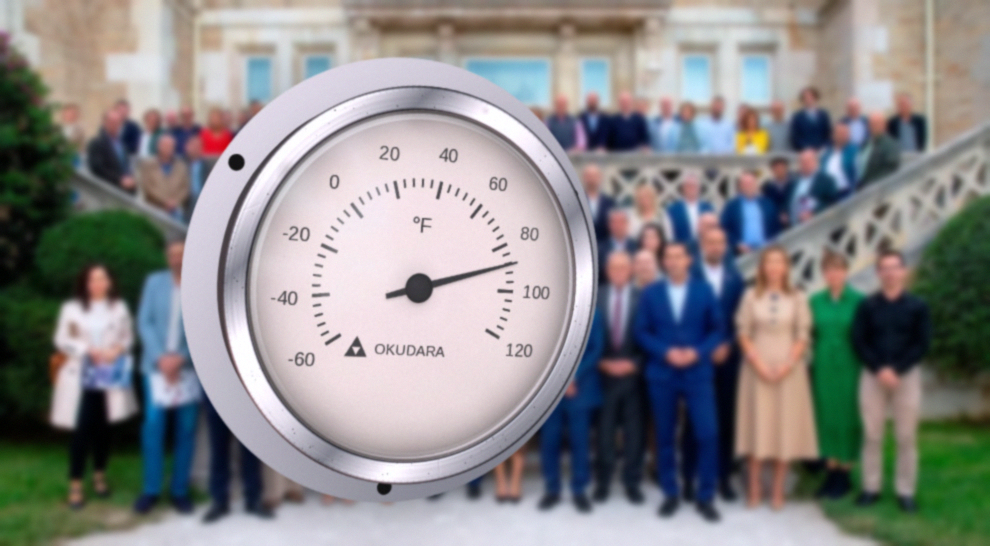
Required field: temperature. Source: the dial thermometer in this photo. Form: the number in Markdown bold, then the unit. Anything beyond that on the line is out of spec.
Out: **88** °F
